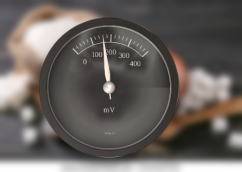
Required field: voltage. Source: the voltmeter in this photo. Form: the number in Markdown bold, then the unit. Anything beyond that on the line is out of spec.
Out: **160** mV
